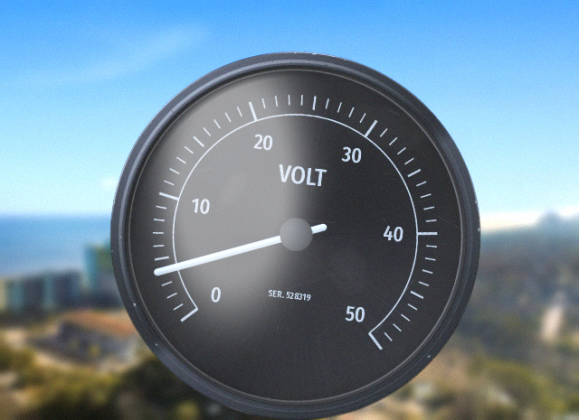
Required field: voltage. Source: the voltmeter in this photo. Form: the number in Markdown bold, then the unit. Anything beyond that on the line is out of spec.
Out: **4** V
